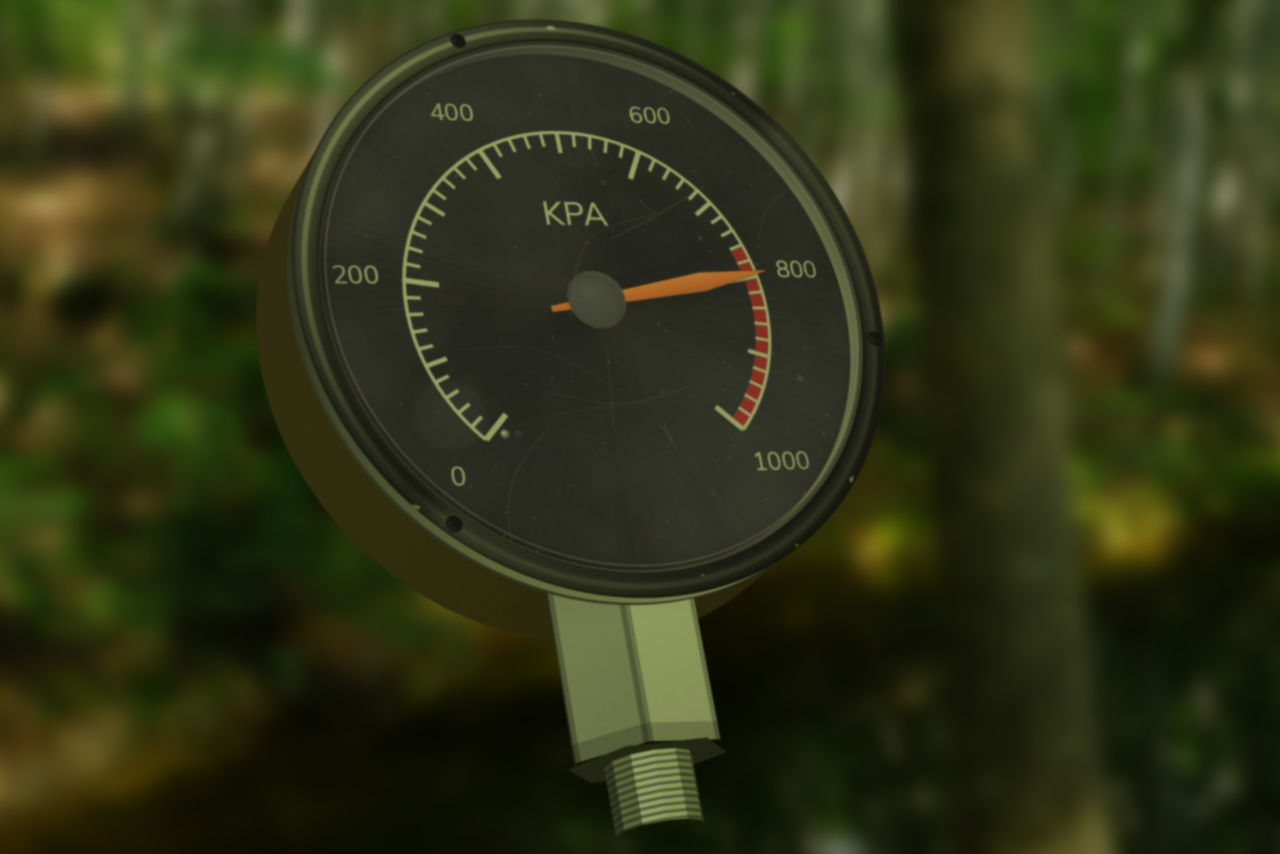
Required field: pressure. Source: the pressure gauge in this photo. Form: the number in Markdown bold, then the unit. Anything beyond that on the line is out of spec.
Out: **800** kPa
